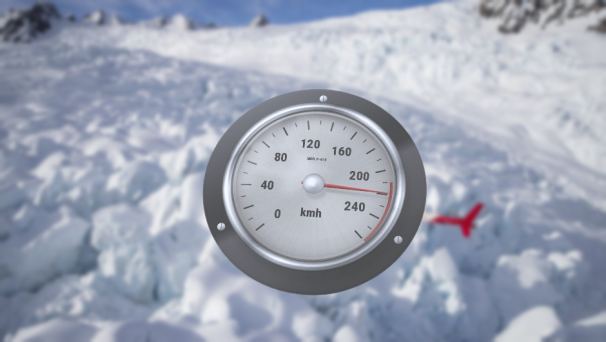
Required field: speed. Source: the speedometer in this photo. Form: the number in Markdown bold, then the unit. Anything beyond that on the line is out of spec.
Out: **220** km/h
